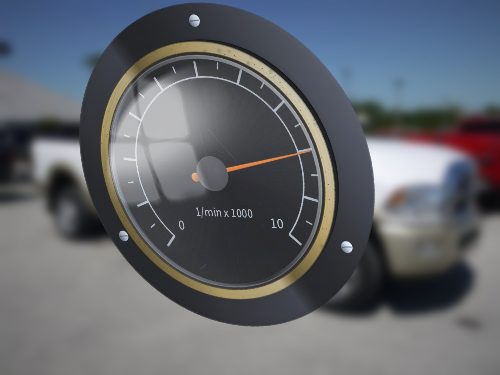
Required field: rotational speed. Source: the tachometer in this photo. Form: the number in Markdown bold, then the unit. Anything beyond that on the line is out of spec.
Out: **8000** rpm
